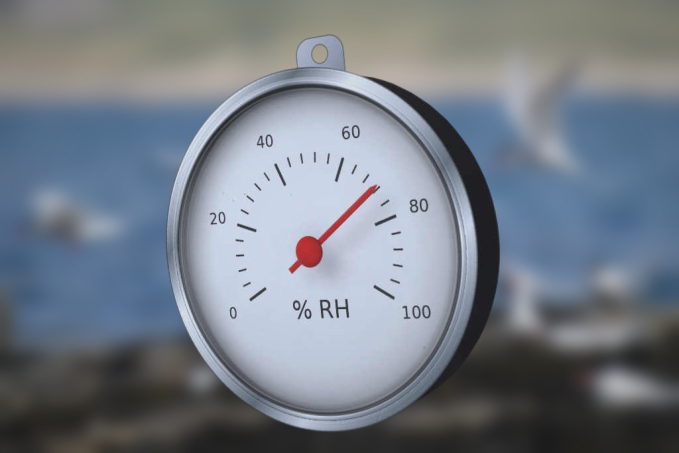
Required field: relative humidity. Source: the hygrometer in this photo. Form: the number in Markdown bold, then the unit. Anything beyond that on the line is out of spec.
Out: **72** %
